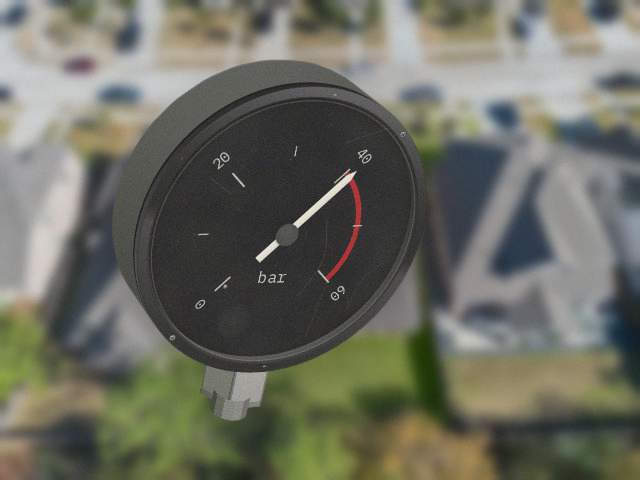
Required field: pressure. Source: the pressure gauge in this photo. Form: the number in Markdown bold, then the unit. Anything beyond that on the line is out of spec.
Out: **40** bar
